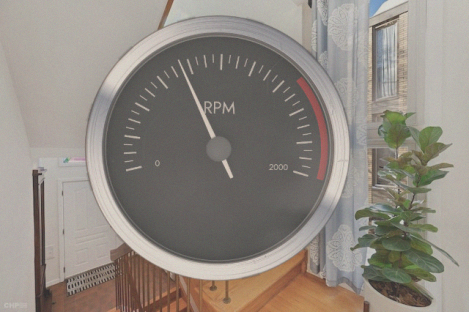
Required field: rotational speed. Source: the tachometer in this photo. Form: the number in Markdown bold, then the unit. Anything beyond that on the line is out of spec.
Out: **750** rpm
